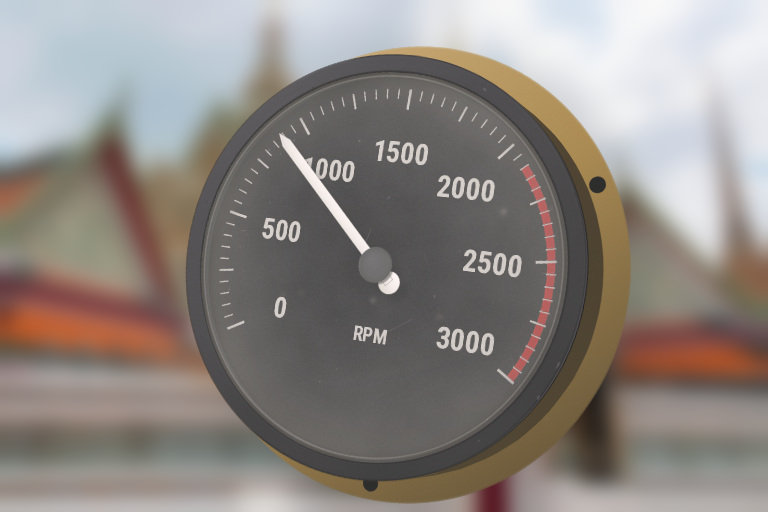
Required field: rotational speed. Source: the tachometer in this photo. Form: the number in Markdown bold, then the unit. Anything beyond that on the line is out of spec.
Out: **900** rpm
